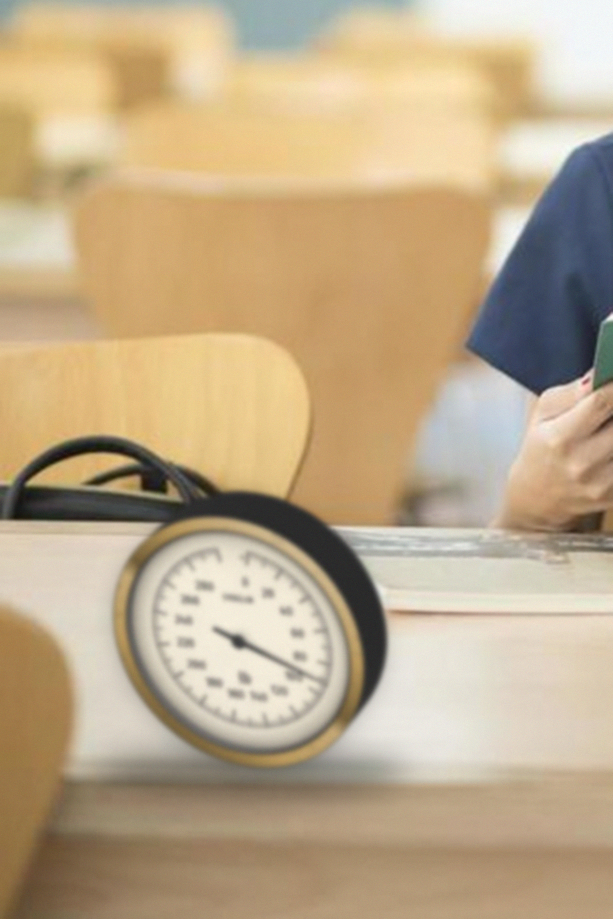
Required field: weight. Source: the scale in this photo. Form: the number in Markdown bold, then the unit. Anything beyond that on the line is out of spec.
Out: **90** lb
